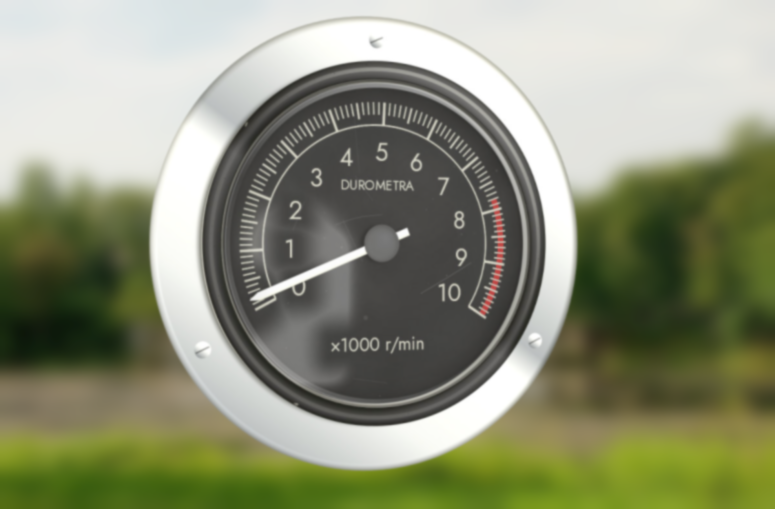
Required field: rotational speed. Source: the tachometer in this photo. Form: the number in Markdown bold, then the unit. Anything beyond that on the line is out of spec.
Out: **200** rpm
